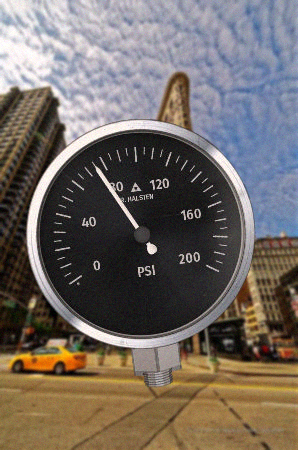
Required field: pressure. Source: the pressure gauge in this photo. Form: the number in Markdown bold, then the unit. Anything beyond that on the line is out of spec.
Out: **75** psi
